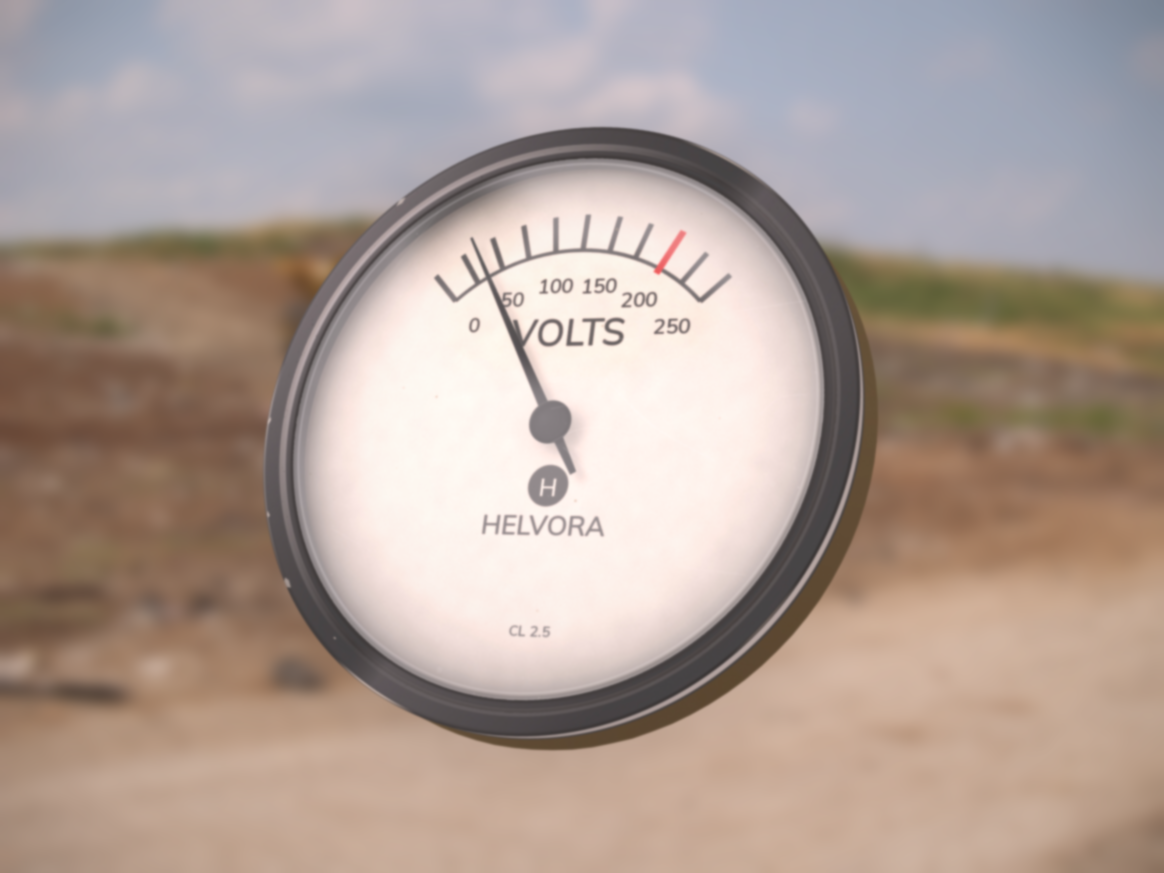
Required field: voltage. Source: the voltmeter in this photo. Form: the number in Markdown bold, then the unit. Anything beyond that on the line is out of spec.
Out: **37.5** V
